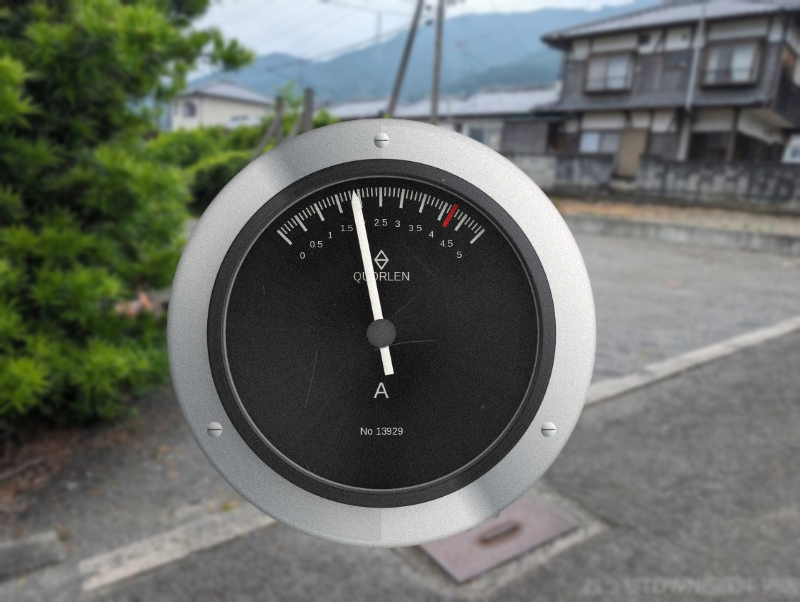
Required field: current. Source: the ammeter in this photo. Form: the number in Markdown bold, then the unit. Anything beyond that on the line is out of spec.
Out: **1.9** A
